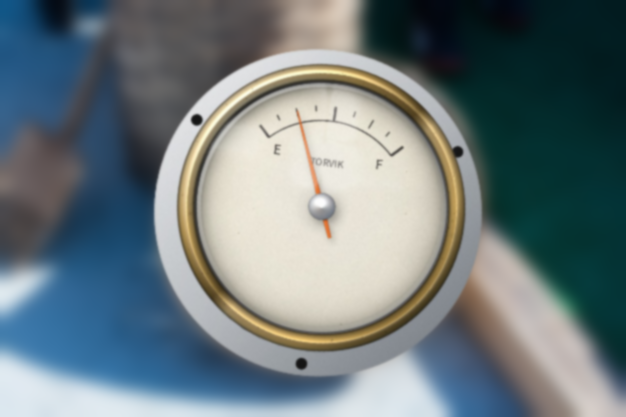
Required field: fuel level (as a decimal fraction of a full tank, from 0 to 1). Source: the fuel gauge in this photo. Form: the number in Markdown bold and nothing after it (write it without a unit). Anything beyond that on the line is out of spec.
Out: **0.25**
